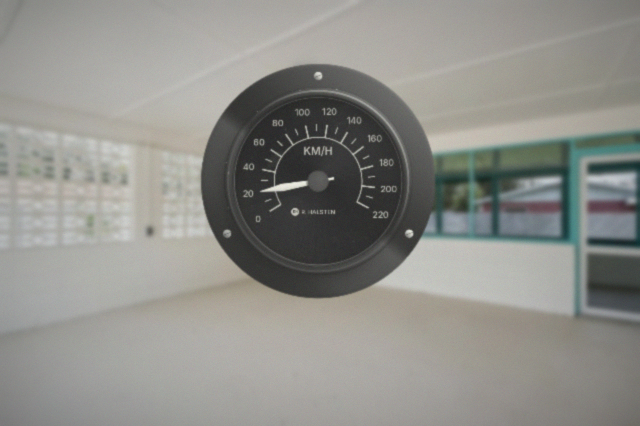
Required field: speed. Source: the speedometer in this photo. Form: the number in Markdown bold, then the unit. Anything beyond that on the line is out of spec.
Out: **20** km/h
